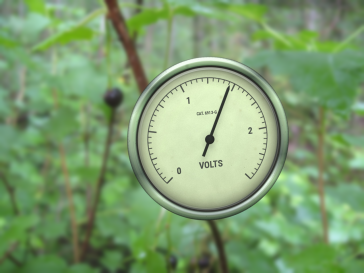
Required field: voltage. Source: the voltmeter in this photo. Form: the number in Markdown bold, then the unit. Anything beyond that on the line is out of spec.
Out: **1.45** V
